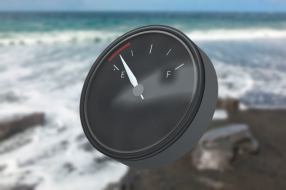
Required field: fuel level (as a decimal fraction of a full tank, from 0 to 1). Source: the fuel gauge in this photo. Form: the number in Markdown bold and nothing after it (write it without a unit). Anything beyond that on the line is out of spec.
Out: **0.125**
